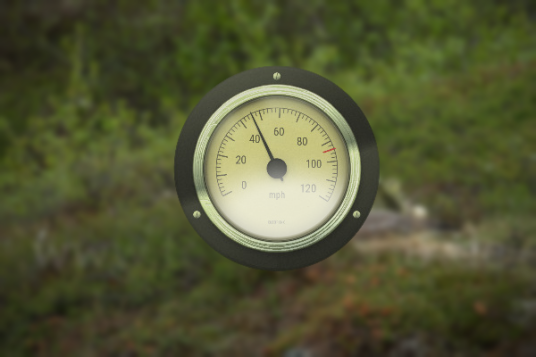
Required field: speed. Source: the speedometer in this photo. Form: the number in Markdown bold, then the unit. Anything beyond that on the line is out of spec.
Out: **46** mph
